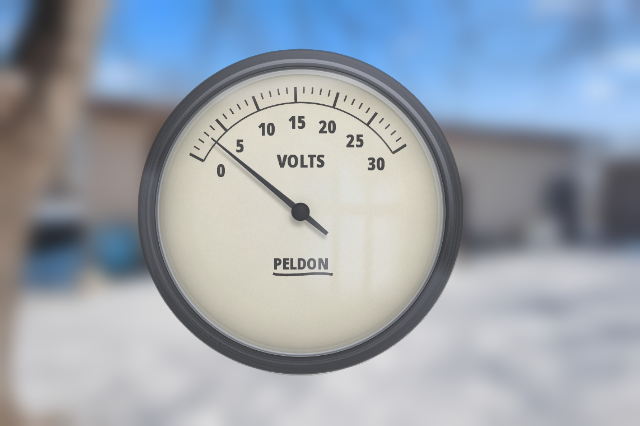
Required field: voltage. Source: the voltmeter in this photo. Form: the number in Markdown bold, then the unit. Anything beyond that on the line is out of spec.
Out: **3** V
